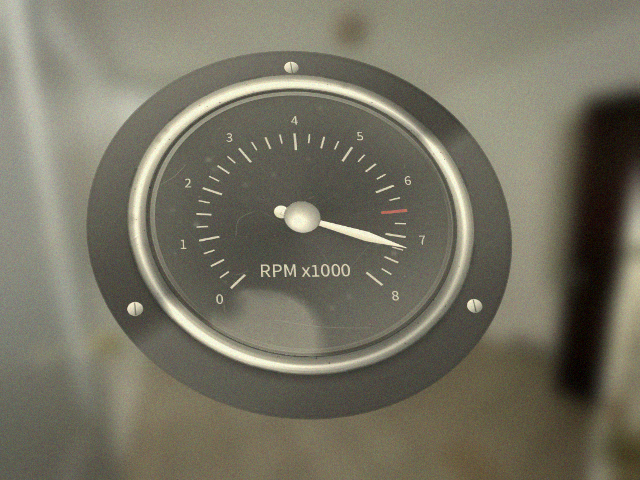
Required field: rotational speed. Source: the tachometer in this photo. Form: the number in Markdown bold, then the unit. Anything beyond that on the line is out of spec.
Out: **7250** rpm
